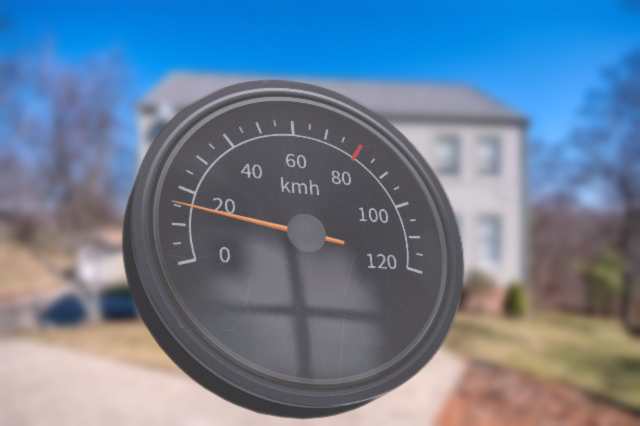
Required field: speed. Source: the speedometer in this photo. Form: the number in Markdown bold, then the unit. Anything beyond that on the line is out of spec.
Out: **15** km/h
